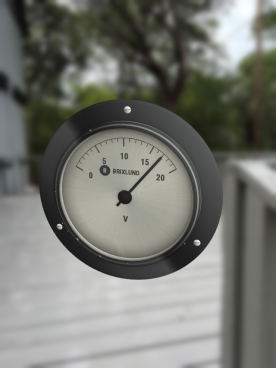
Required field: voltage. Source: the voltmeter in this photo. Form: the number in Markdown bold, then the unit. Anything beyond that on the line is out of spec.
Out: **17** V
